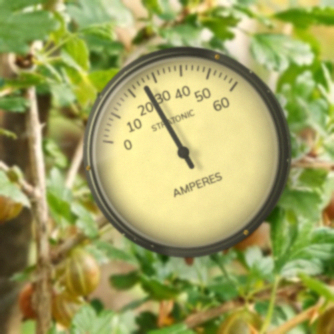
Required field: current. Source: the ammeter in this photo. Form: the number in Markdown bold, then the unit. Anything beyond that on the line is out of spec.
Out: **26** A
